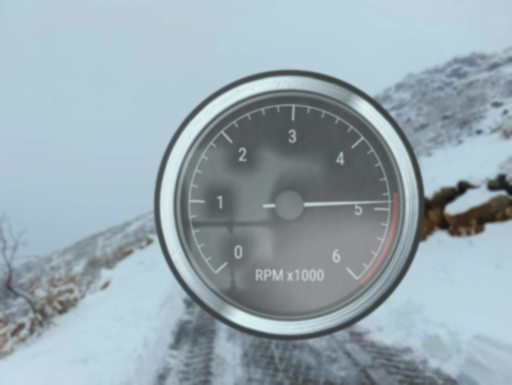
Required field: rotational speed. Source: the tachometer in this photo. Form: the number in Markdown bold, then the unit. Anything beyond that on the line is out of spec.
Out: **4900** rpm
